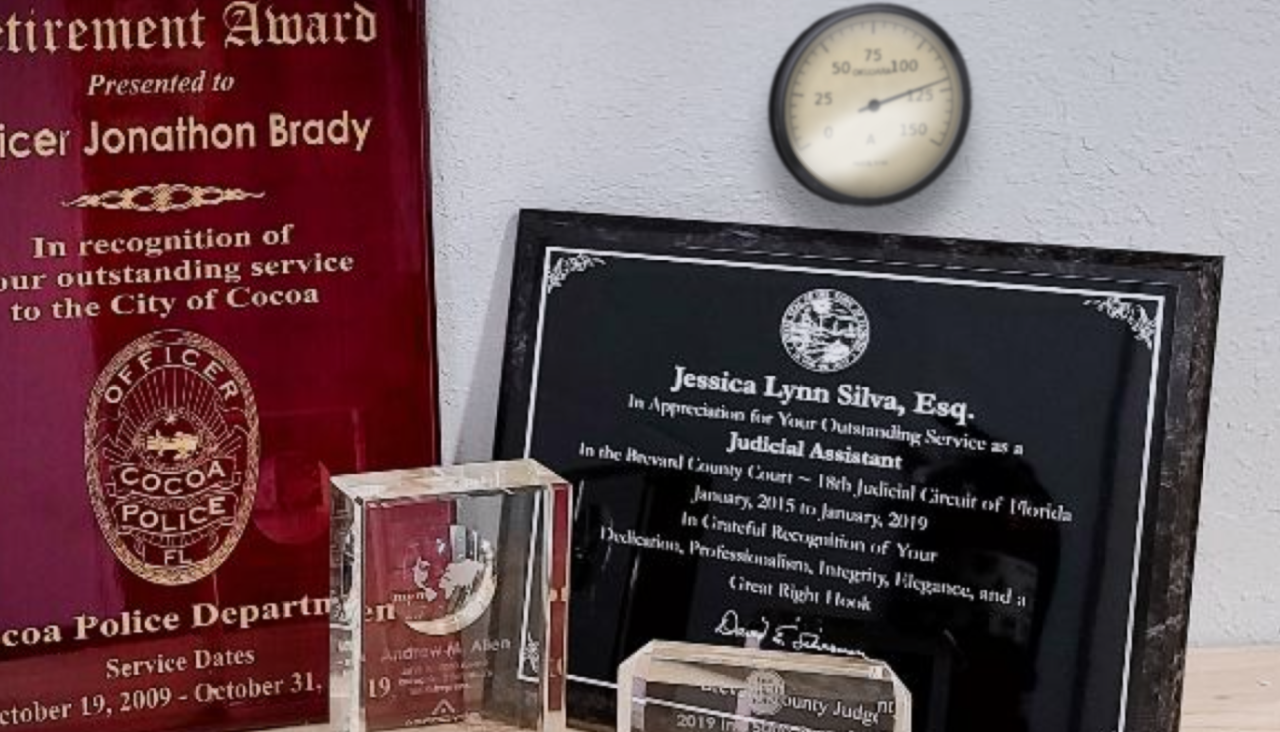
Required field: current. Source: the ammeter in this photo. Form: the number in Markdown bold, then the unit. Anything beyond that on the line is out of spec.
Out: **120** A
